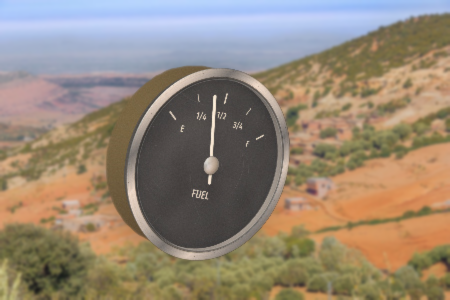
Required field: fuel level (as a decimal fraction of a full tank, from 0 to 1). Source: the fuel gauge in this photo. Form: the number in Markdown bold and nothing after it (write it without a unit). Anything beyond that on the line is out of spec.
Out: **0.375**
